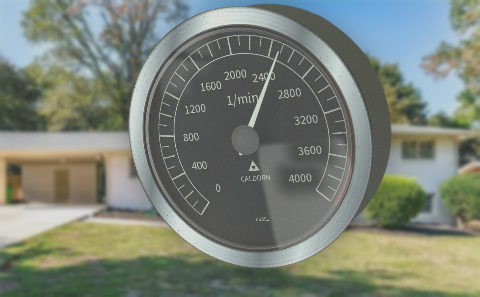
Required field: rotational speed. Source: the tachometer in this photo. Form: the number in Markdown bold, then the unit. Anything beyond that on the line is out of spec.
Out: **2500** rpm
